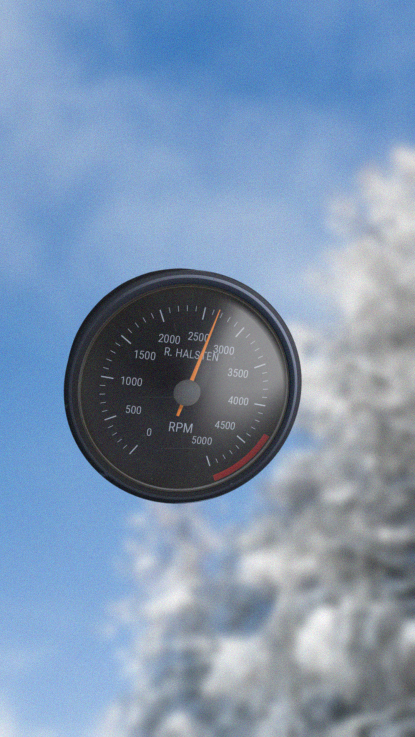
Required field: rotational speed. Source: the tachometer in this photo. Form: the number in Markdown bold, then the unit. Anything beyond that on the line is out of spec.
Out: **2650** rpm
